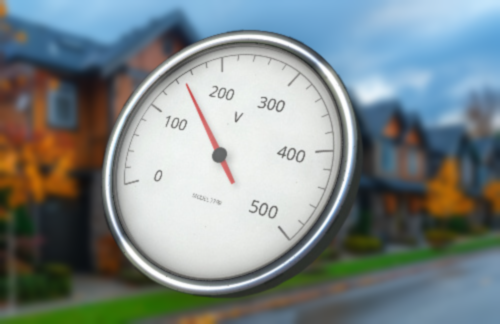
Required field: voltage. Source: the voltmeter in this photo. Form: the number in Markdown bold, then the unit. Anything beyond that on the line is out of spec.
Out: **150** V
